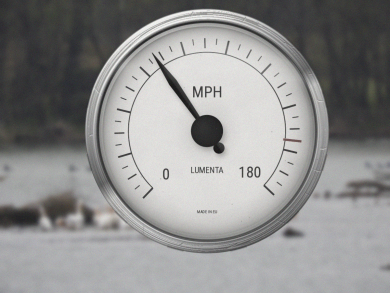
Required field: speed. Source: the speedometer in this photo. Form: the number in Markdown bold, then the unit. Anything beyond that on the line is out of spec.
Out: **67.5** mph
